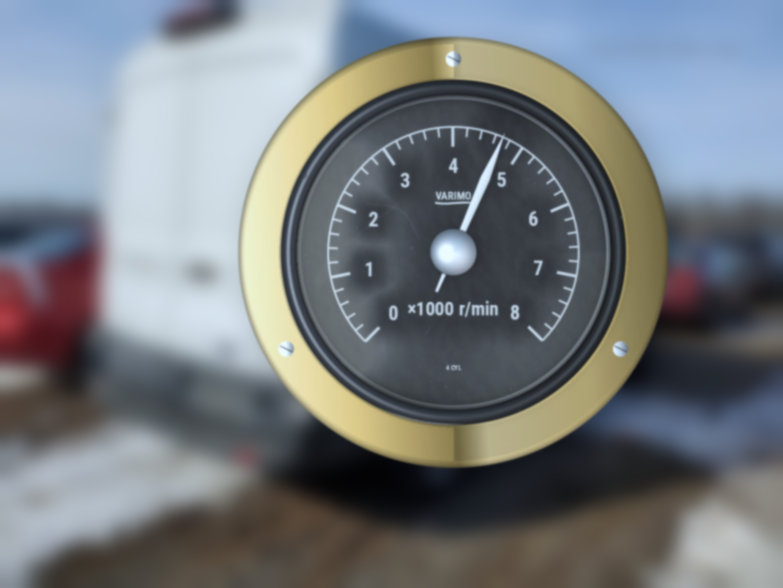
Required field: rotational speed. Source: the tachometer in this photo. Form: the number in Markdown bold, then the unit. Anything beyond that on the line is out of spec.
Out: **4700** rpm
